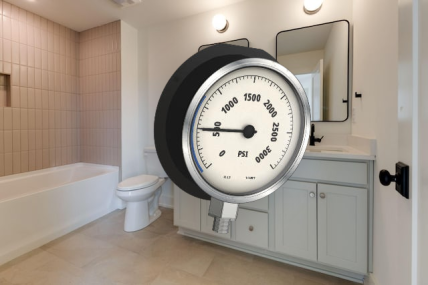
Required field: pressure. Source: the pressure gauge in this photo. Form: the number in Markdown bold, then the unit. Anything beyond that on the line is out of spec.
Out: **500** psi
